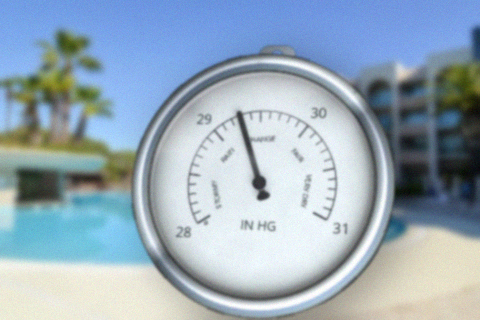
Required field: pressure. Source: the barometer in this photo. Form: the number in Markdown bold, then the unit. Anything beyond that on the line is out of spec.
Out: **29.3** inHg
